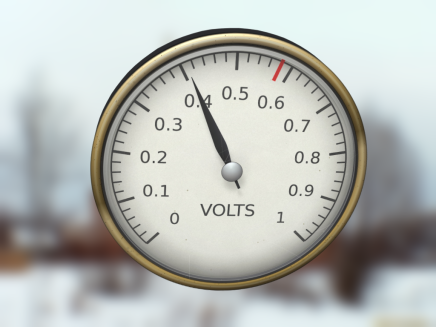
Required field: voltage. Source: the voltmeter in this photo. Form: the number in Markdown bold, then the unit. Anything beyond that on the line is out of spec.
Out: **0.41** V
